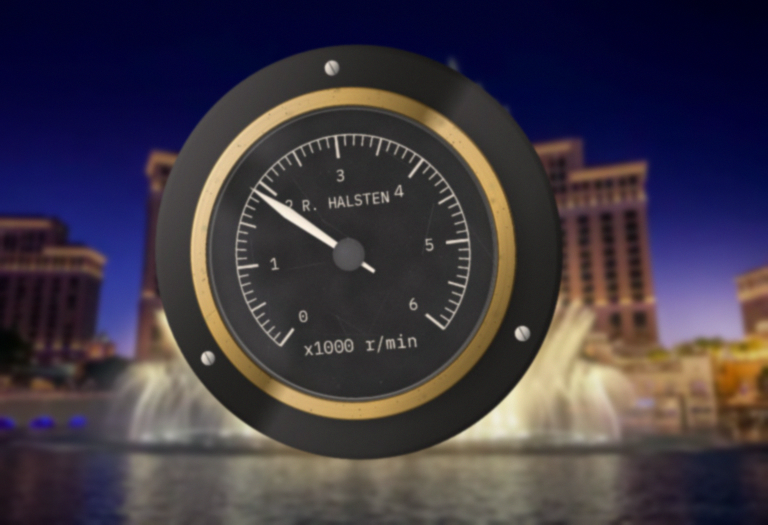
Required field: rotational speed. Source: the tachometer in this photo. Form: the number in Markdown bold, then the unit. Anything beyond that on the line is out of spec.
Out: **1900** rpm
